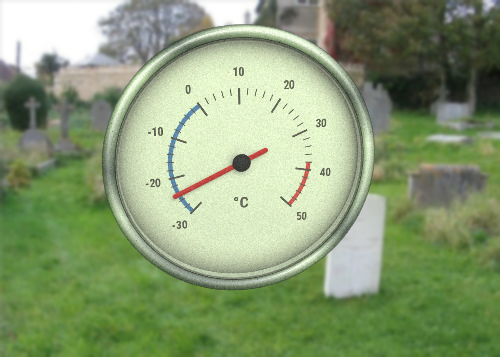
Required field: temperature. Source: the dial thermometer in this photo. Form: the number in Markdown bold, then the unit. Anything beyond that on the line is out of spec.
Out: **-24** °C
